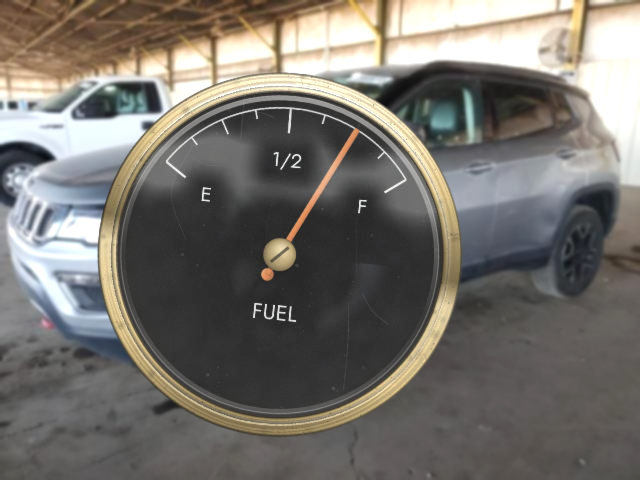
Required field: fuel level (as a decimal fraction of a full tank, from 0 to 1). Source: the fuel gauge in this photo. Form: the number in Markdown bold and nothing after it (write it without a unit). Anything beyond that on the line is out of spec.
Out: **0.75**
